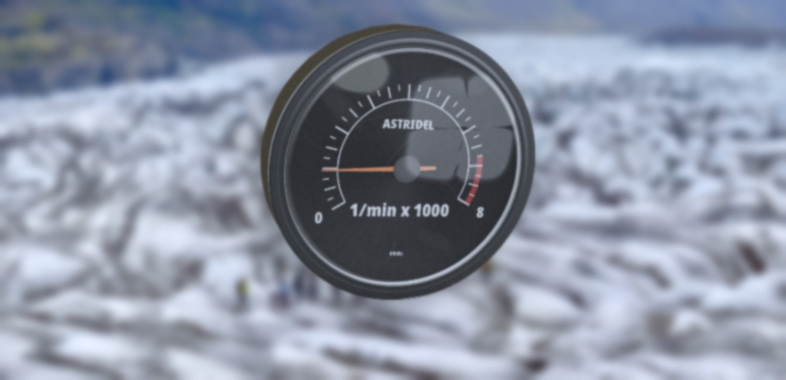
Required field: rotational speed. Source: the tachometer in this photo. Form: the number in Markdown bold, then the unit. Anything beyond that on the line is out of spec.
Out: **1000** rpm
